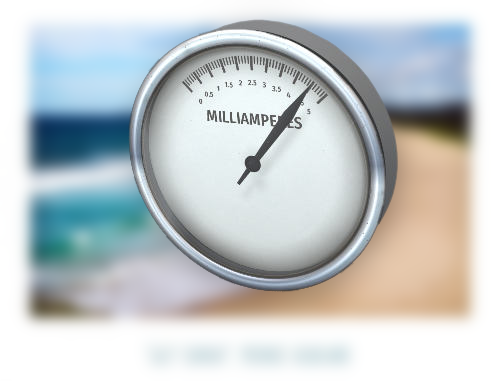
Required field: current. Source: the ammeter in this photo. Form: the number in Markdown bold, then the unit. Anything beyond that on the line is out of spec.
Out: **4.5** mA
